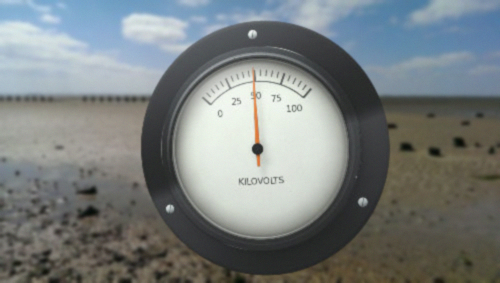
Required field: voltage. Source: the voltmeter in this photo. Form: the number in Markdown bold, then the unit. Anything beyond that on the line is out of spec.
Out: **50** kV
